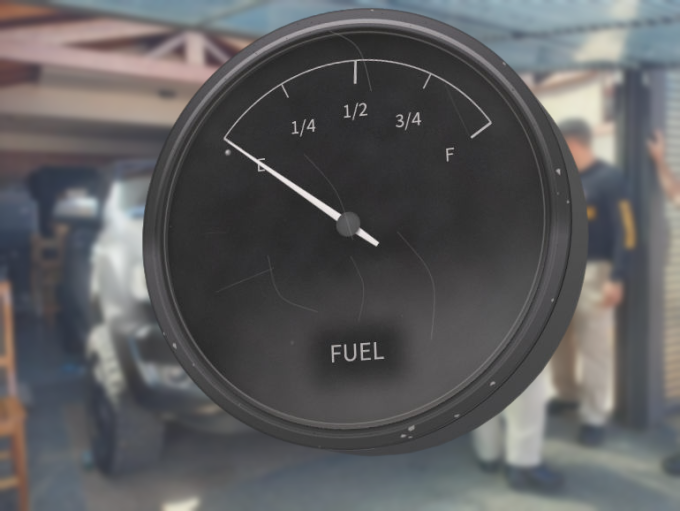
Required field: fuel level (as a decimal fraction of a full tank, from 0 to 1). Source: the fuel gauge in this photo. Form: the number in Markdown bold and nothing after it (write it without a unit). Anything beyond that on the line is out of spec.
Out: **0**
